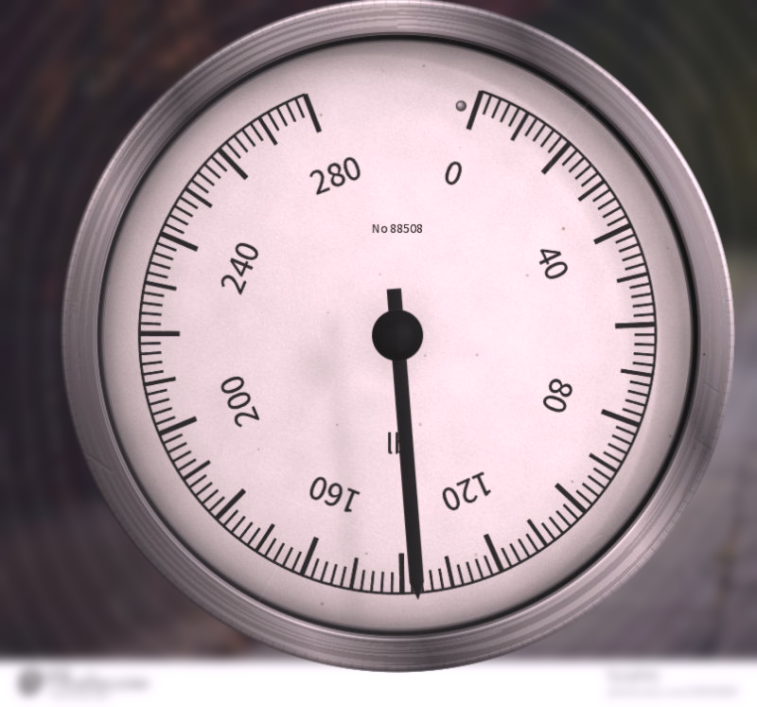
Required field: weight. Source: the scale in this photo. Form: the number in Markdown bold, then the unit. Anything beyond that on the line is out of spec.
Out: **137** lb
